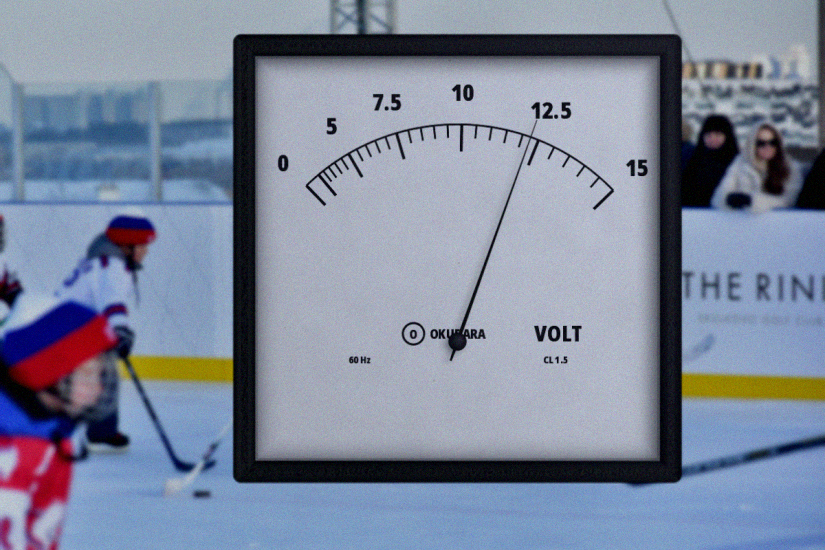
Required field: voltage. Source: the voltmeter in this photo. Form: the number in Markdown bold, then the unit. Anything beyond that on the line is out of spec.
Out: **12.25** V
